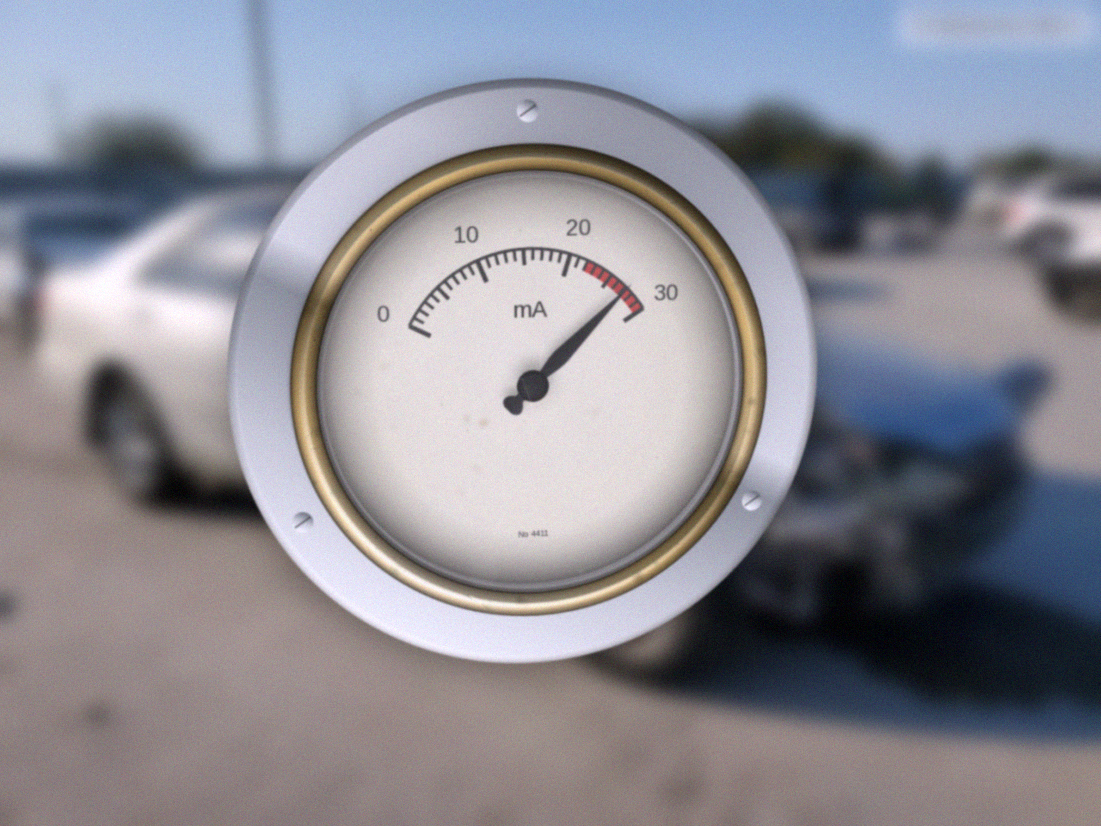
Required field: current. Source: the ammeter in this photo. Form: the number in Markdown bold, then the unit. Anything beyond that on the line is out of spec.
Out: **27** mA
